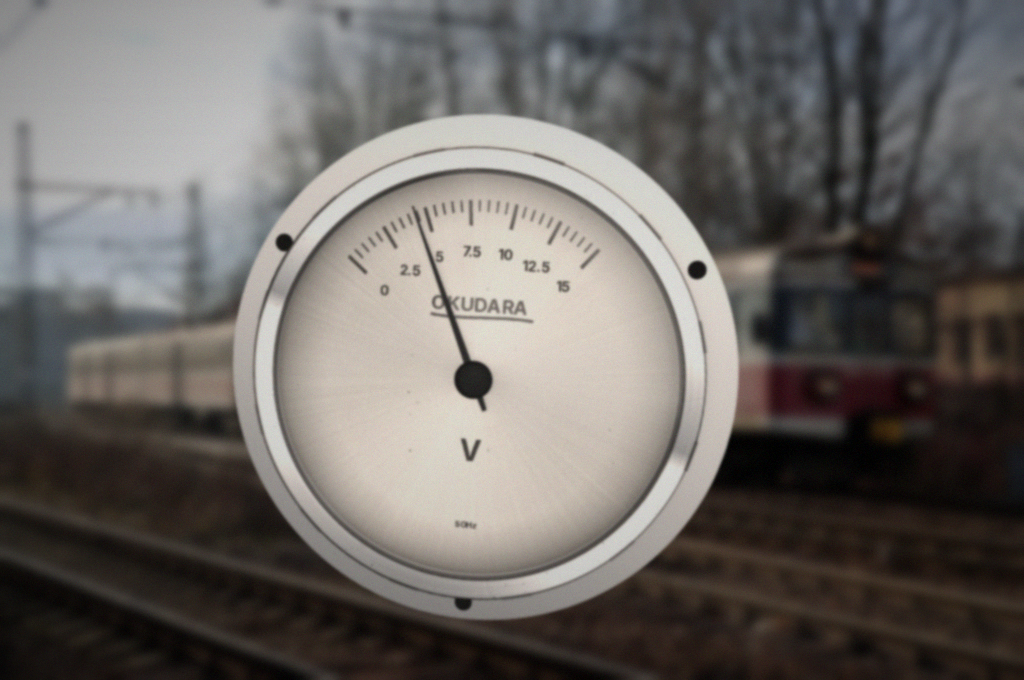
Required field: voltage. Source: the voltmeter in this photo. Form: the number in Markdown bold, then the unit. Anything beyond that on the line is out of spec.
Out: **4.5** V
